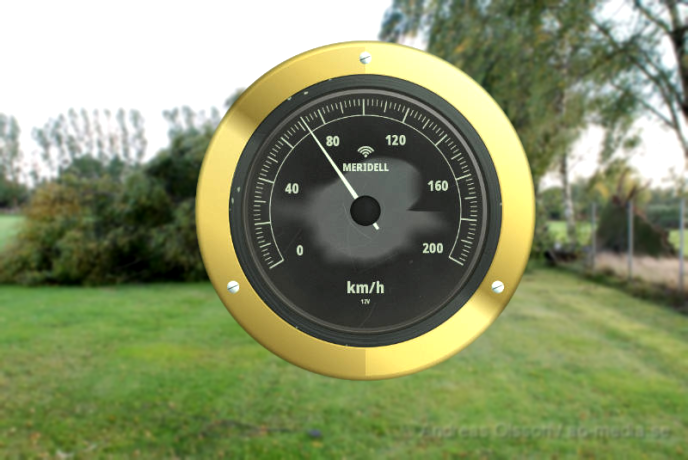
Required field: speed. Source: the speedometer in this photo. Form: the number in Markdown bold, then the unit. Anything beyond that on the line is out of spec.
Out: **72** km/h
